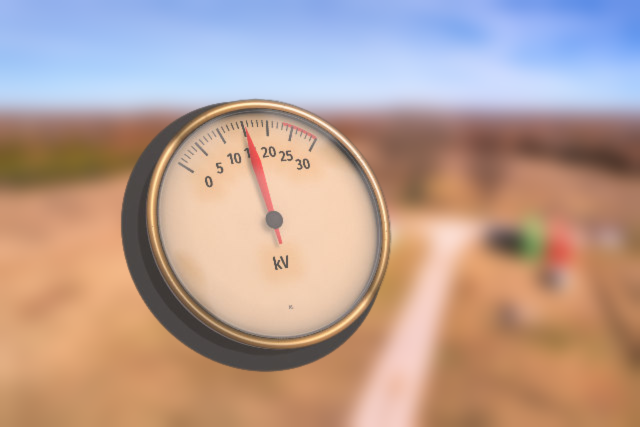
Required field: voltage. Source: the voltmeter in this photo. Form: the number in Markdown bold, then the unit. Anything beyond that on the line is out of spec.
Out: **15** kV
